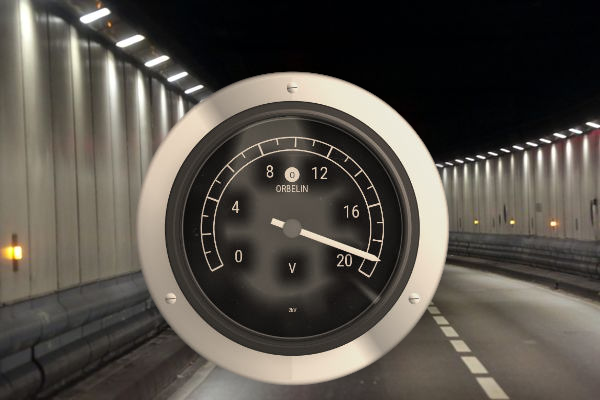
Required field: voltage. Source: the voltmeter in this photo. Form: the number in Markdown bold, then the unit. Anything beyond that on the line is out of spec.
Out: **19** V
